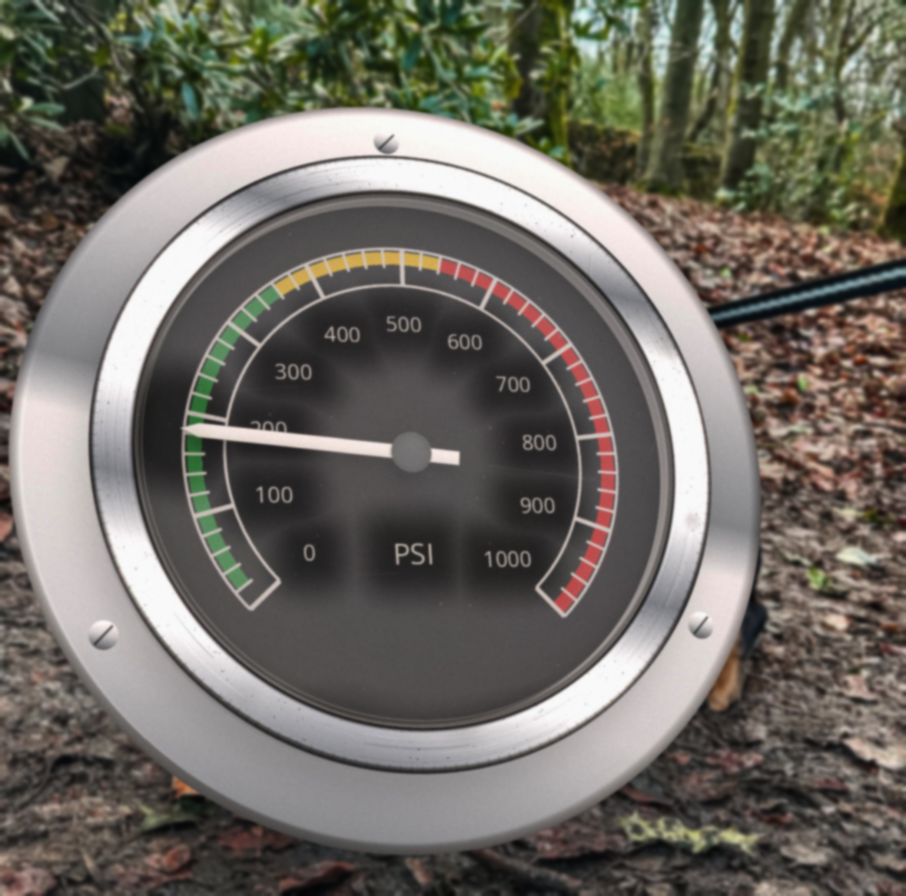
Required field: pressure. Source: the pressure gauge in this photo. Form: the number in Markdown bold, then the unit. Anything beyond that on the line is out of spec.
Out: **180** psi
